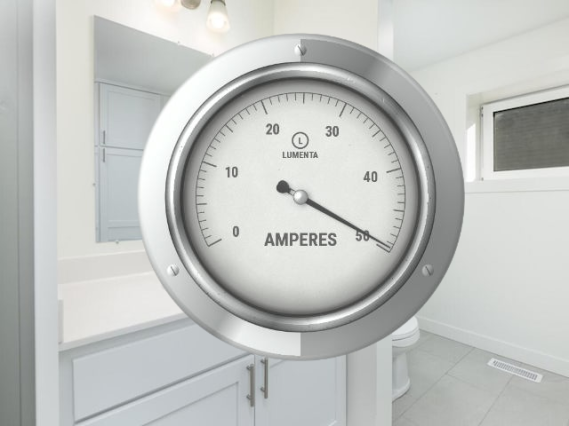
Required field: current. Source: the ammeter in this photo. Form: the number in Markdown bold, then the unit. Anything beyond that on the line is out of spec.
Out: **49.5** A
